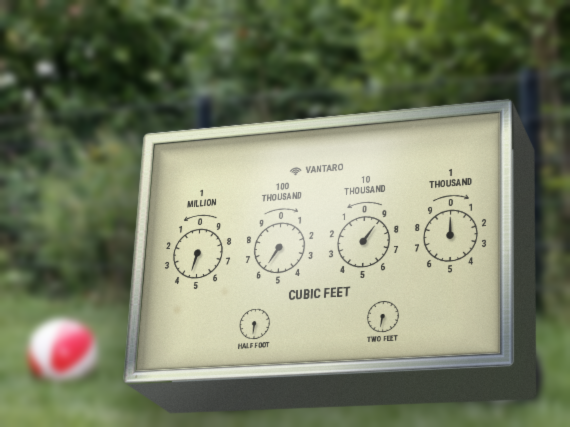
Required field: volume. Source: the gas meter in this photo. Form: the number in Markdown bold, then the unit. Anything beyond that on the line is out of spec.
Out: **459000** ft³
